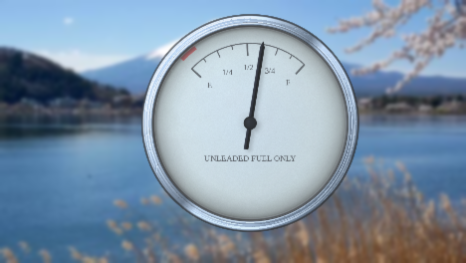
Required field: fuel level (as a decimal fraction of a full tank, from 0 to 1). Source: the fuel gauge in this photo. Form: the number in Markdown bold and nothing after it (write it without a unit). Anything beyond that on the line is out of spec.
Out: **0.625**
